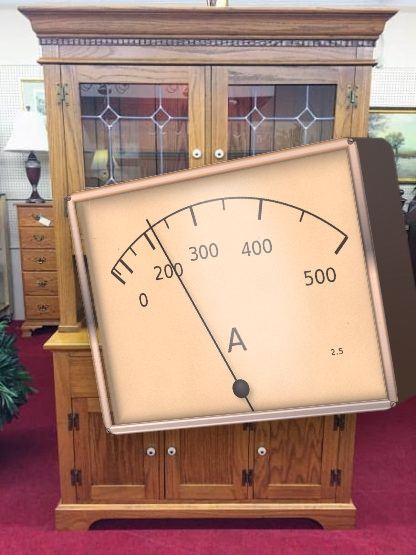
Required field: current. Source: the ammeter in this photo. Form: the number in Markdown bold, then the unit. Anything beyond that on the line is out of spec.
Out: **225** A
